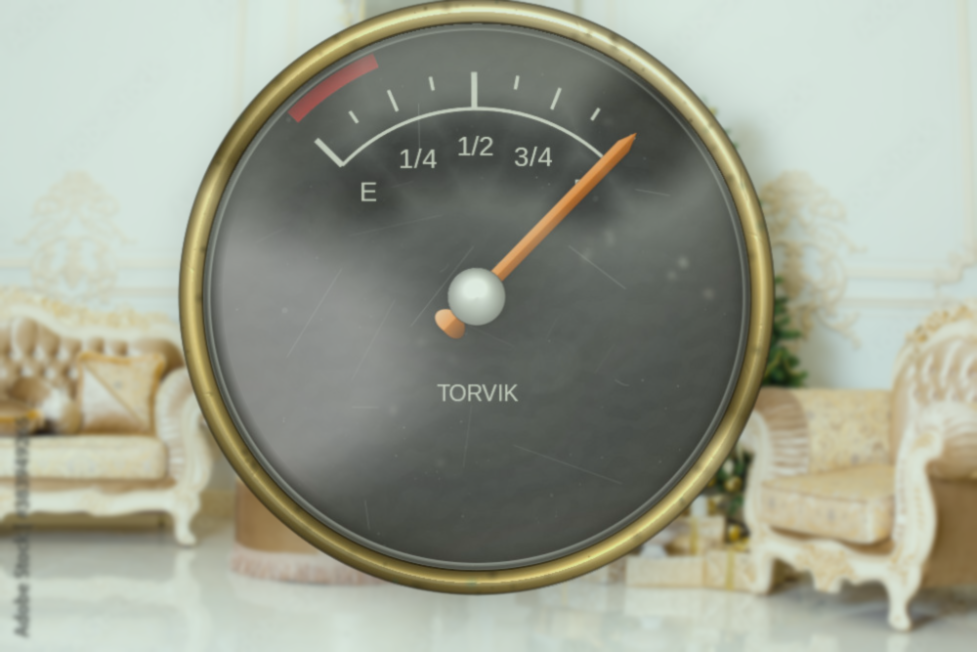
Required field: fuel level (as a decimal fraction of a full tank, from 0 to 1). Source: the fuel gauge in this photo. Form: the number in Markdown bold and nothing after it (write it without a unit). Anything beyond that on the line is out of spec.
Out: **1**
